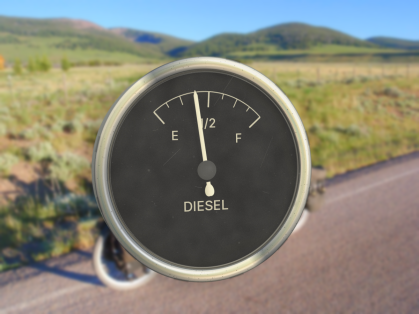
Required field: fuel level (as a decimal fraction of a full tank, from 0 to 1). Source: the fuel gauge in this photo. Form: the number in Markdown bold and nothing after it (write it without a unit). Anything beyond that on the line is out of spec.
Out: **0.375**
